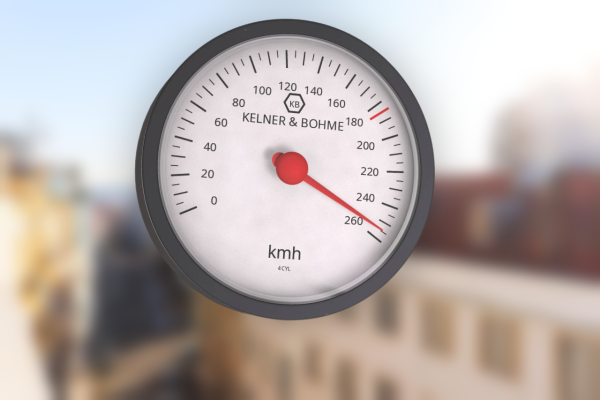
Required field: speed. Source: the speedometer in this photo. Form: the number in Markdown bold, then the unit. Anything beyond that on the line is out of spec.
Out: **255** km/h
